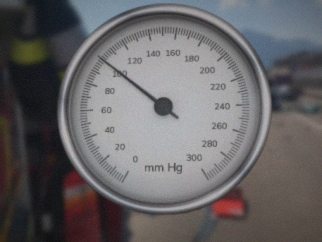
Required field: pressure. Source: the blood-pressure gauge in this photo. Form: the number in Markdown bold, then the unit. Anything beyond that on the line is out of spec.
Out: **100** mmHg
